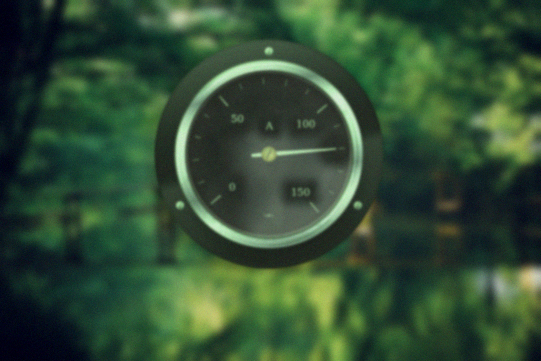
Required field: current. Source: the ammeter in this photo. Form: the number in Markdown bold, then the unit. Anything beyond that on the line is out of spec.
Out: **120** A
